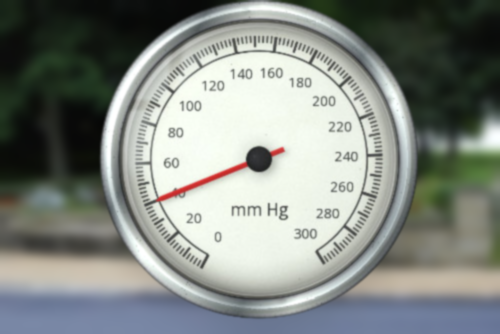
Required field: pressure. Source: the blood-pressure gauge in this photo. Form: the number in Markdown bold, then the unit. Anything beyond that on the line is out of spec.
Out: **40** mmHg
